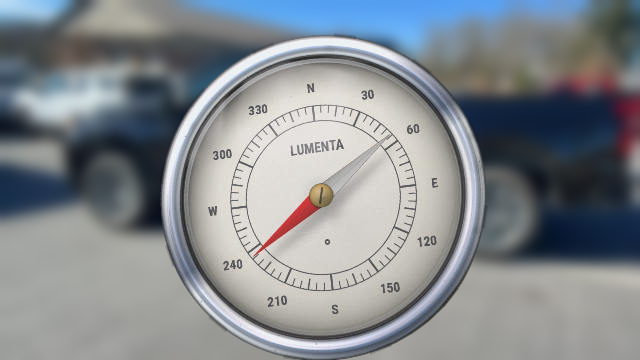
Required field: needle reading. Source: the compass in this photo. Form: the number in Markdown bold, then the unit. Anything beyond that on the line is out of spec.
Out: **235** °
